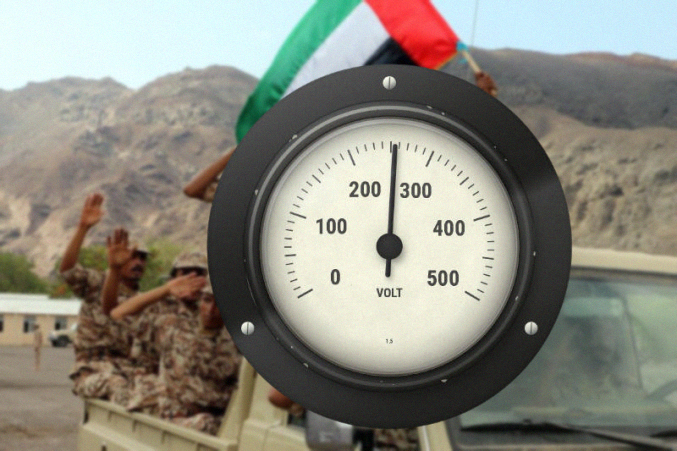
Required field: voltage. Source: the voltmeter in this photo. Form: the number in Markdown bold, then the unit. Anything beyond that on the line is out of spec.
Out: **255** V
